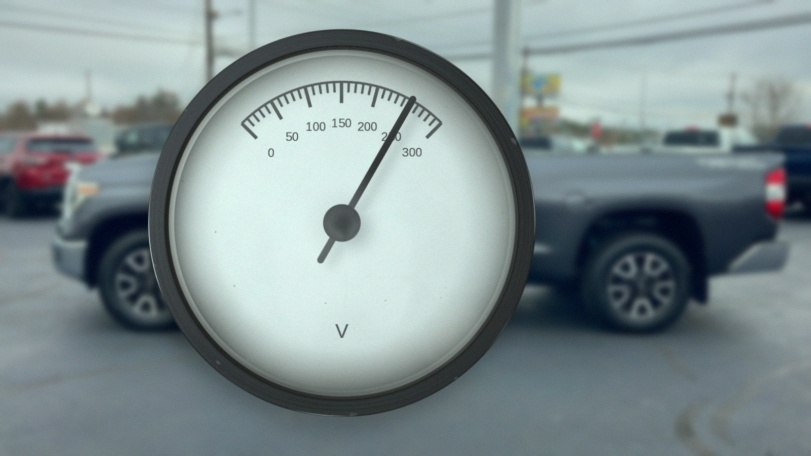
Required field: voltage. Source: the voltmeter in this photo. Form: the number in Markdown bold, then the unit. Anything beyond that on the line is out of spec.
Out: **250** V
